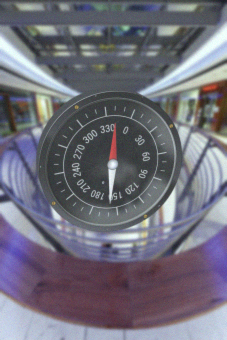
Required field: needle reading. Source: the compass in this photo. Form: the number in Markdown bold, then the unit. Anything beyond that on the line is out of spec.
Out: **340** °
